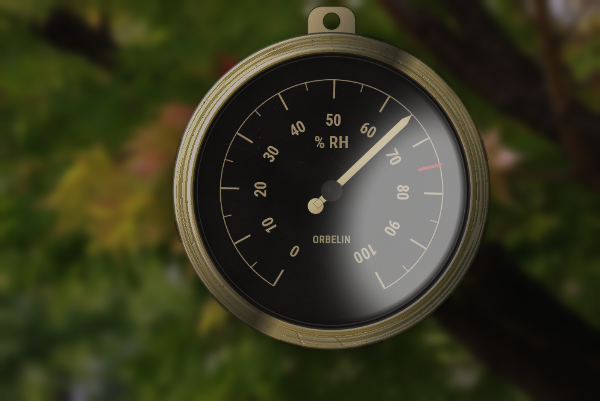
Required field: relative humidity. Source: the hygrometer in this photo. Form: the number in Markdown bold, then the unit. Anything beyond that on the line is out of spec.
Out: **65** %
